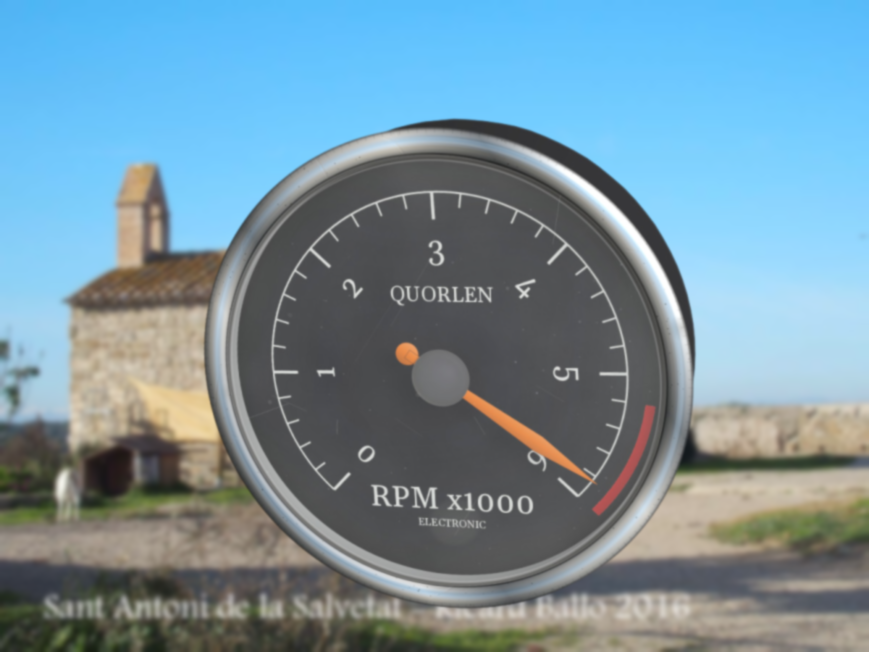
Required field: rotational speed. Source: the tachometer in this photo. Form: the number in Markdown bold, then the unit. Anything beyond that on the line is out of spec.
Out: **5800** rpm
